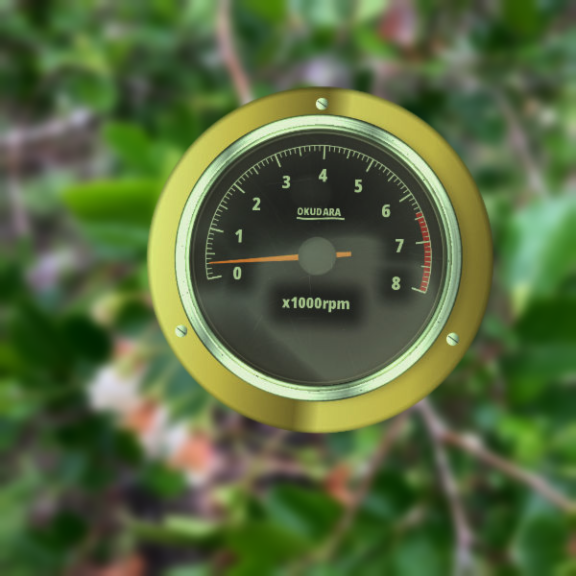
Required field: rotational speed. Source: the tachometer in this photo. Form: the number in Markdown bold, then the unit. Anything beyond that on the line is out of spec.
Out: **300** rpm
